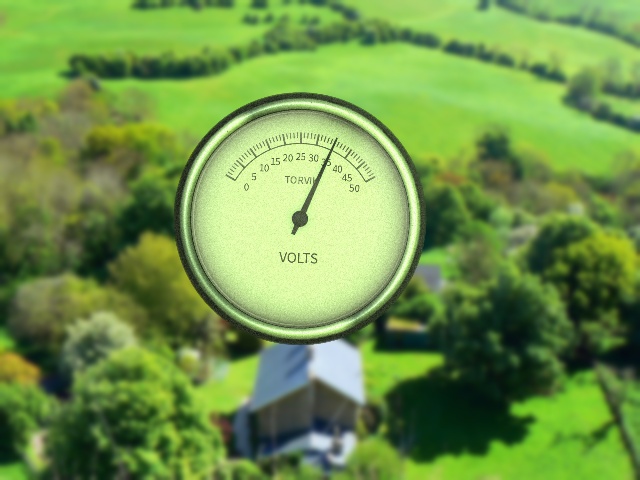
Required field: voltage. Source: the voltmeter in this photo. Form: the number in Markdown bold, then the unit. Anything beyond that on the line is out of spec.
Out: **35** V
